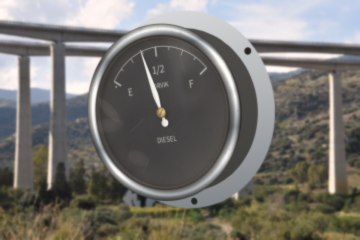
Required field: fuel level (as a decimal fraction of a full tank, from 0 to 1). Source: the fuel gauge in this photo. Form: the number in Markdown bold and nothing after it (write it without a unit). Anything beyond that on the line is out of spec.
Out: **0.375**
